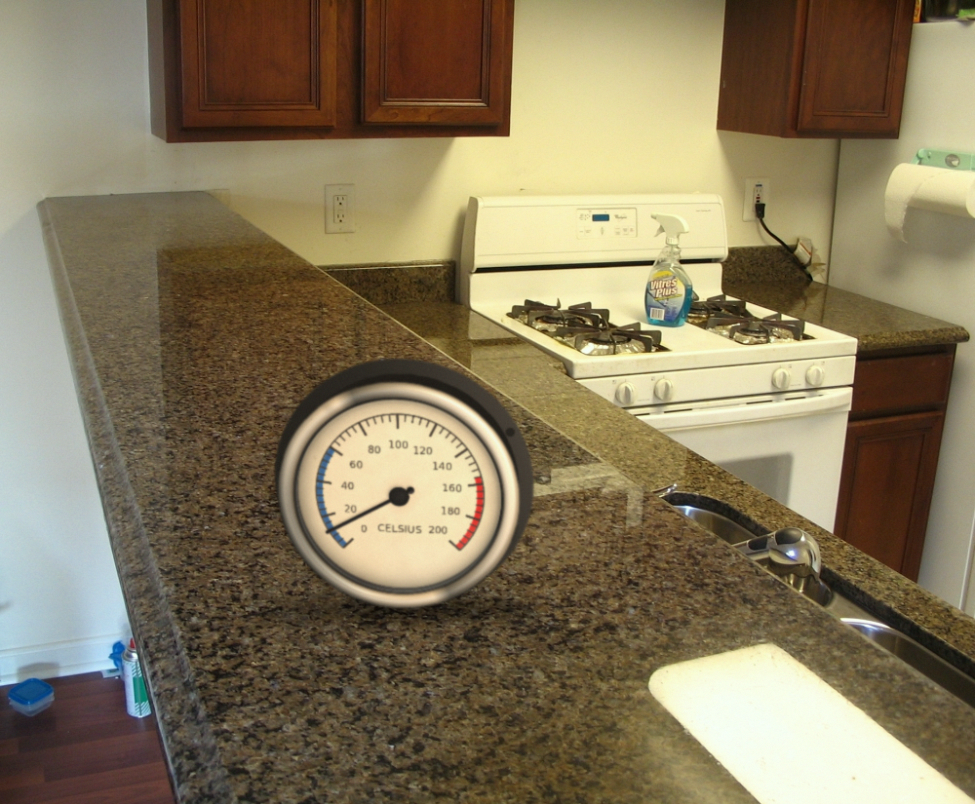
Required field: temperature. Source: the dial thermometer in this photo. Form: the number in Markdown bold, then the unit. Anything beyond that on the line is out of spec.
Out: **12** °C
